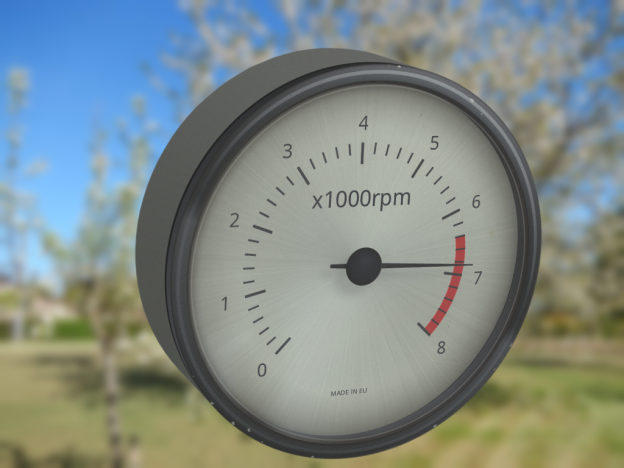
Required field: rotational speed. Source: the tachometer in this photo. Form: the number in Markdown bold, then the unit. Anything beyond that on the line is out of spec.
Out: **6800** rpm
